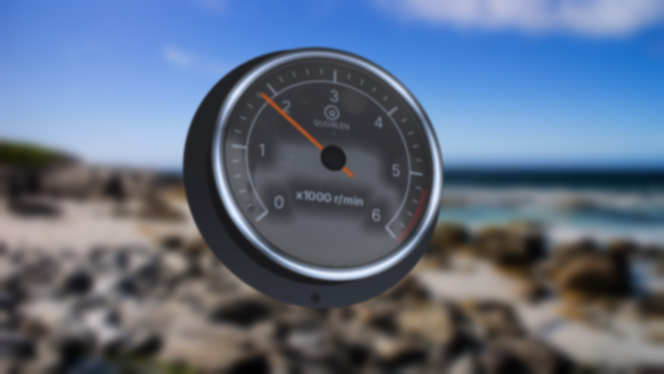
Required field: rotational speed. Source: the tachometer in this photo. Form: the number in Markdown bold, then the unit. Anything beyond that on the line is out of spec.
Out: **1800** rpm
